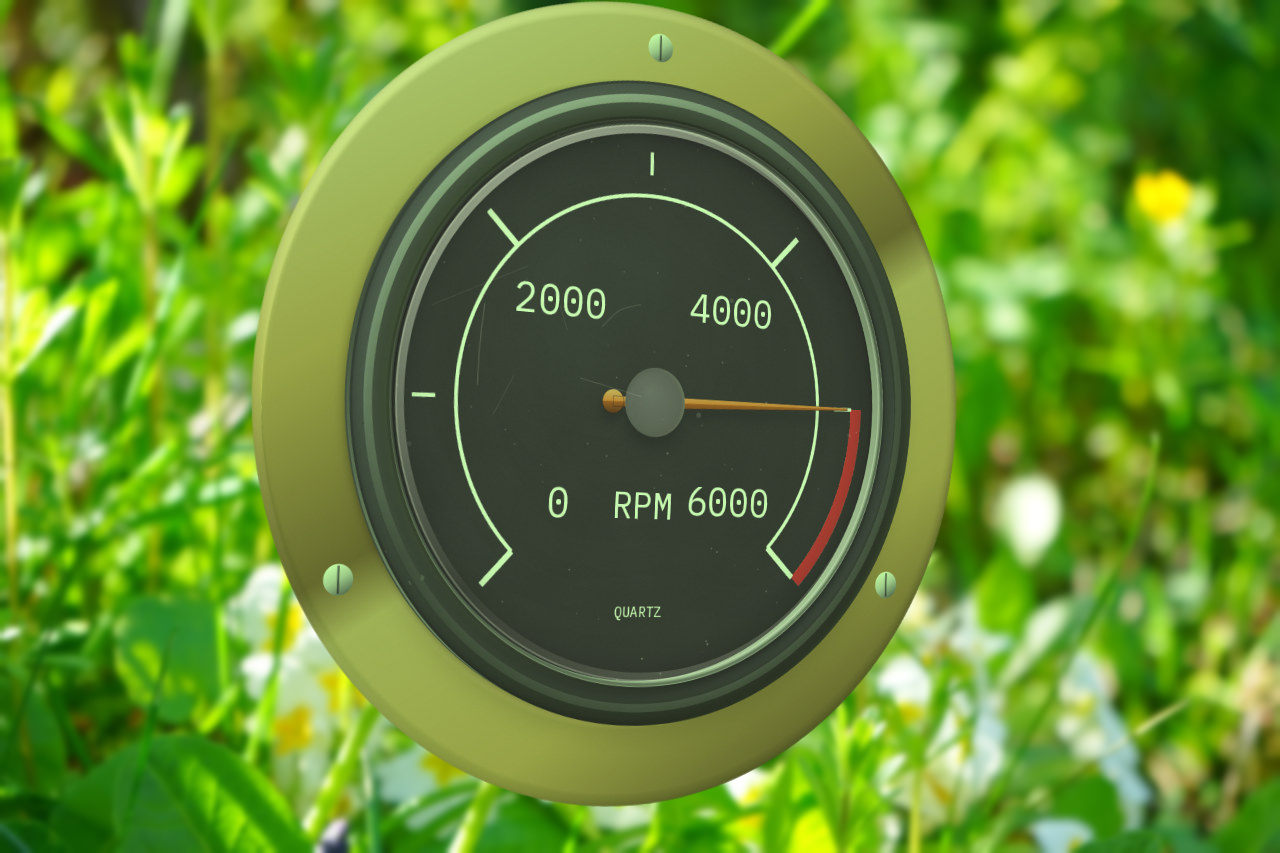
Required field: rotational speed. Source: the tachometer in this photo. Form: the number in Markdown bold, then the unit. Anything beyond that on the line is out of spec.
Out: **5000** rpm
